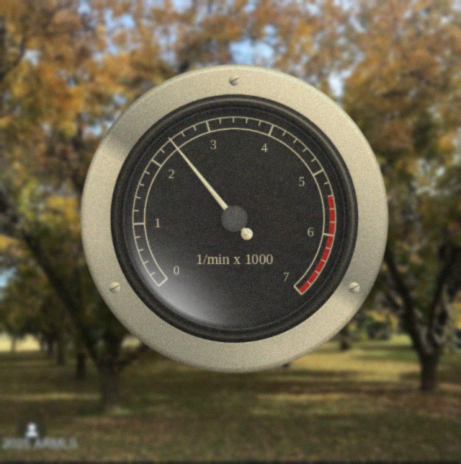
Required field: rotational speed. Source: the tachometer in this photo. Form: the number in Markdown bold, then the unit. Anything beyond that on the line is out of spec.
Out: **2400** rpm
